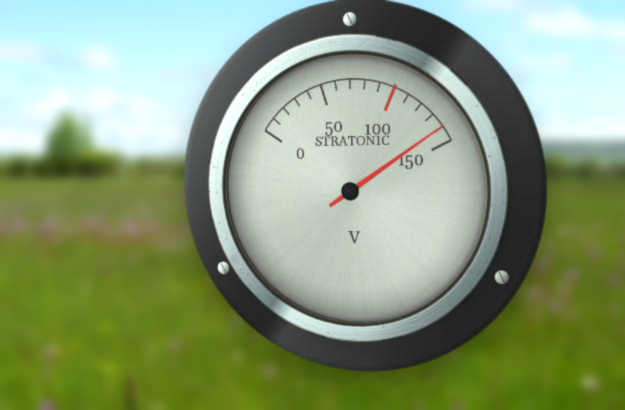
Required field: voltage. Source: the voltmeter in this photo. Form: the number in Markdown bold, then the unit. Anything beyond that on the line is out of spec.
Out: **140** V
